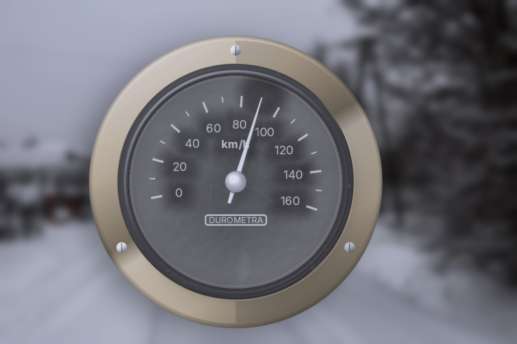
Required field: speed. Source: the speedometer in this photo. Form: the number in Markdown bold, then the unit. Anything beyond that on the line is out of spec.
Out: **90** km/h
